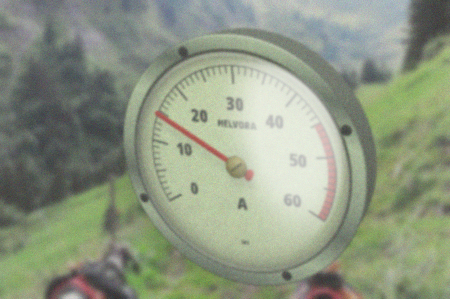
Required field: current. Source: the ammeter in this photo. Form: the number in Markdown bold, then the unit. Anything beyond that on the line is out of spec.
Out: **15** A
